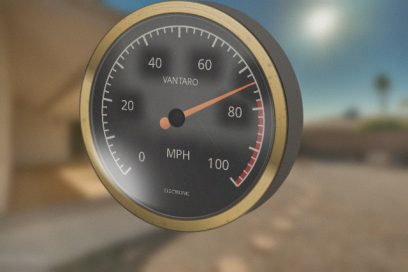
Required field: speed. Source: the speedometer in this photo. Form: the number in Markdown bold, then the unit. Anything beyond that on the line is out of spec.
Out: **74** mph
